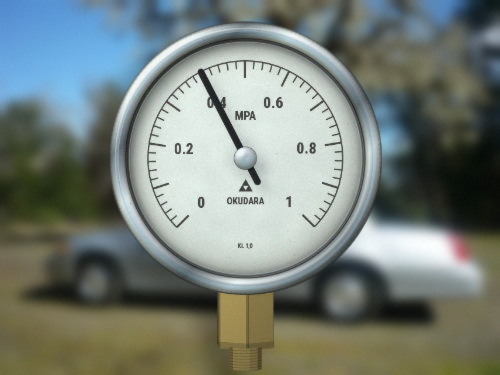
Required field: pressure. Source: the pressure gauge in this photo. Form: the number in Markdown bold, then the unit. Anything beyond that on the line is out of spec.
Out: **0.4** MPa
